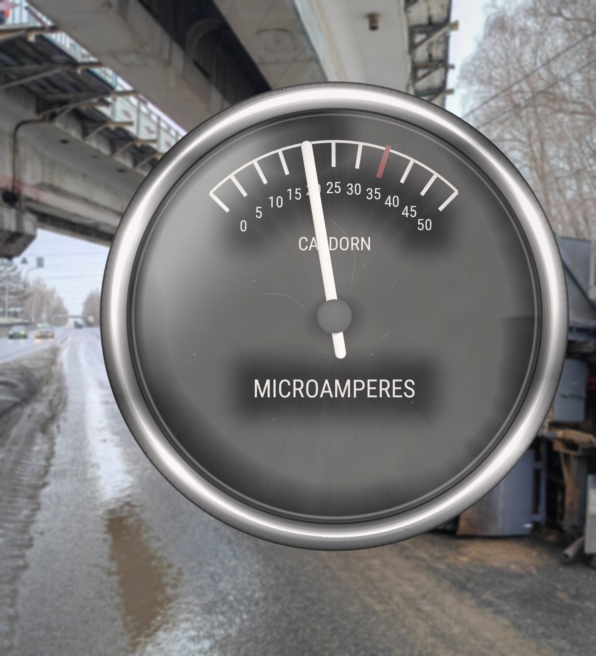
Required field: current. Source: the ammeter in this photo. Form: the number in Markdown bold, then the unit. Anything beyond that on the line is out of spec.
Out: **20** µA
